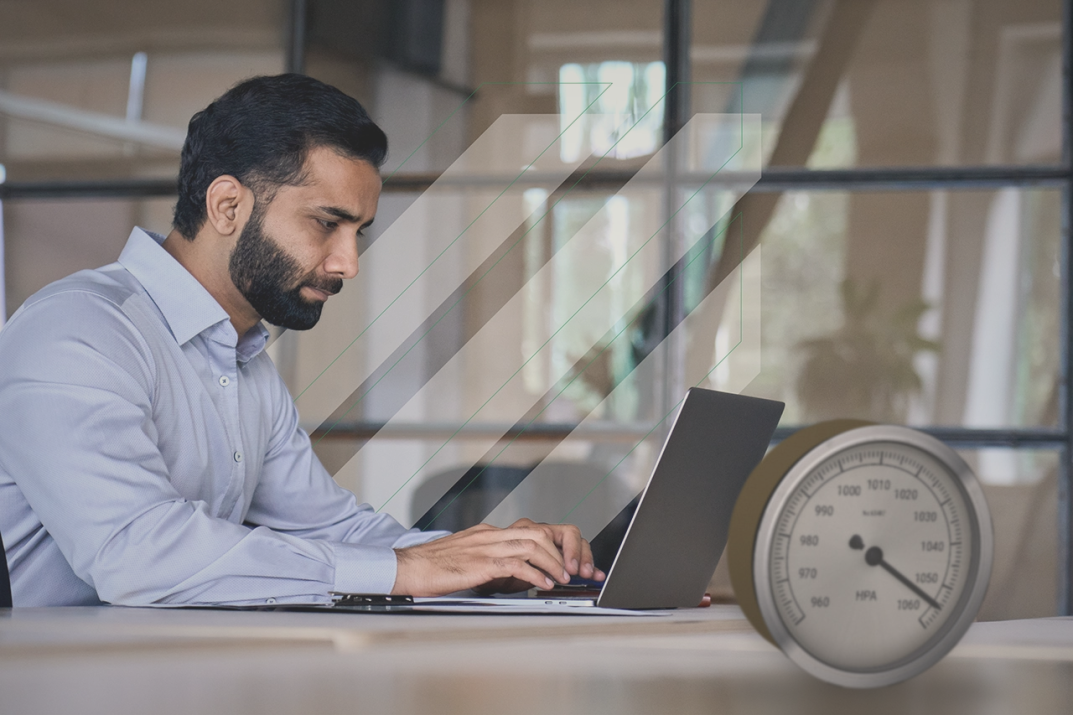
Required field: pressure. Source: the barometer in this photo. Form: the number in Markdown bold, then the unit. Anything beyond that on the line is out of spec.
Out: **1055** hPa
